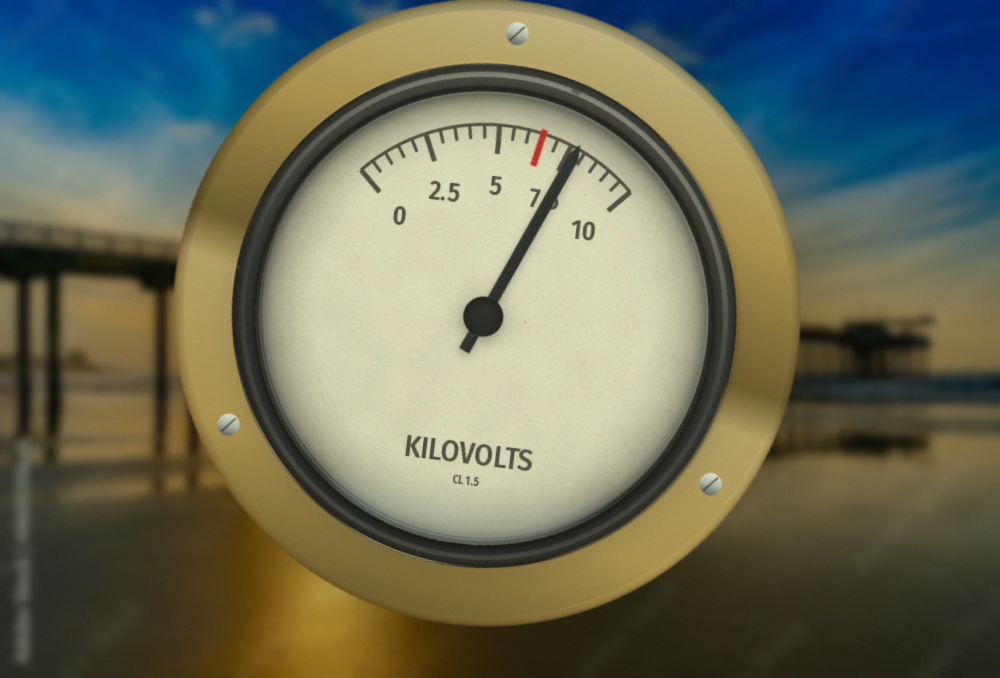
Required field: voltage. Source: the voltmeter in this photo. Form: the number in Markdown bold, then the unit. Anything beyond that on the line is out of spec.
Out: **7.75** kV
